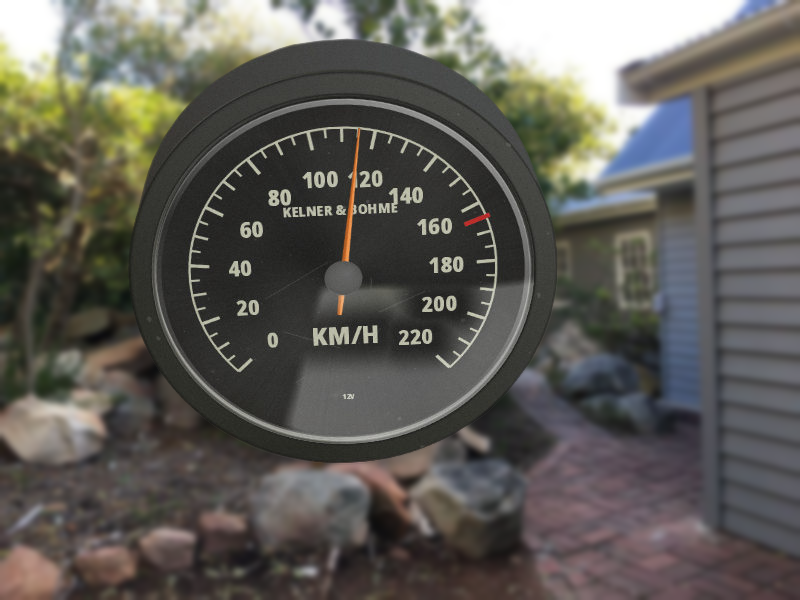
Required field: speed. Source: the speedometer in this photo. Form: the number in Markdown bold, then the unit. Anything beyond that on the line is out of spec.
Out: **115** km/h
